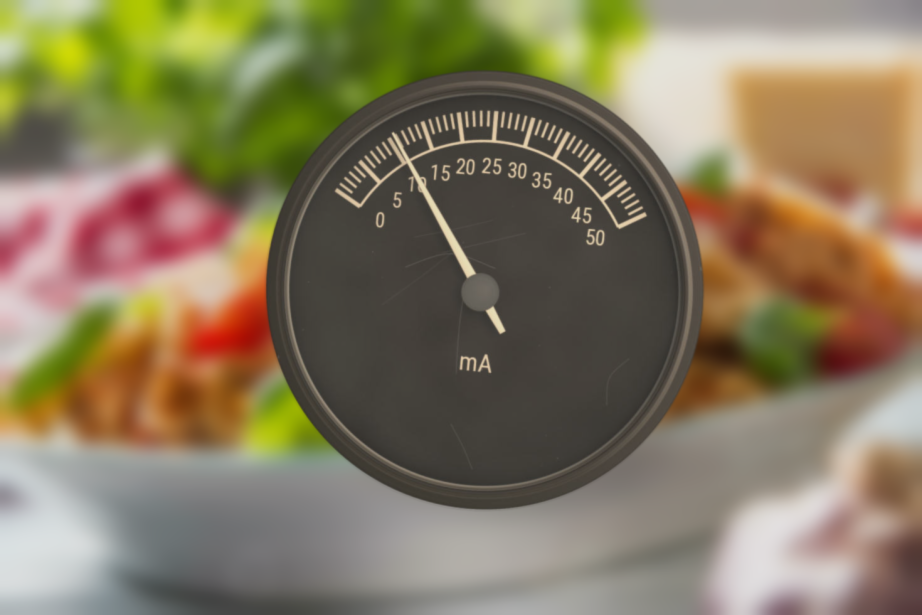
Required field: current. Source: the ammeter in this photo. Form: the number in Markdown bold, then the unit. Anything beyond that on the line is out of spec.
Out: **11** mA
